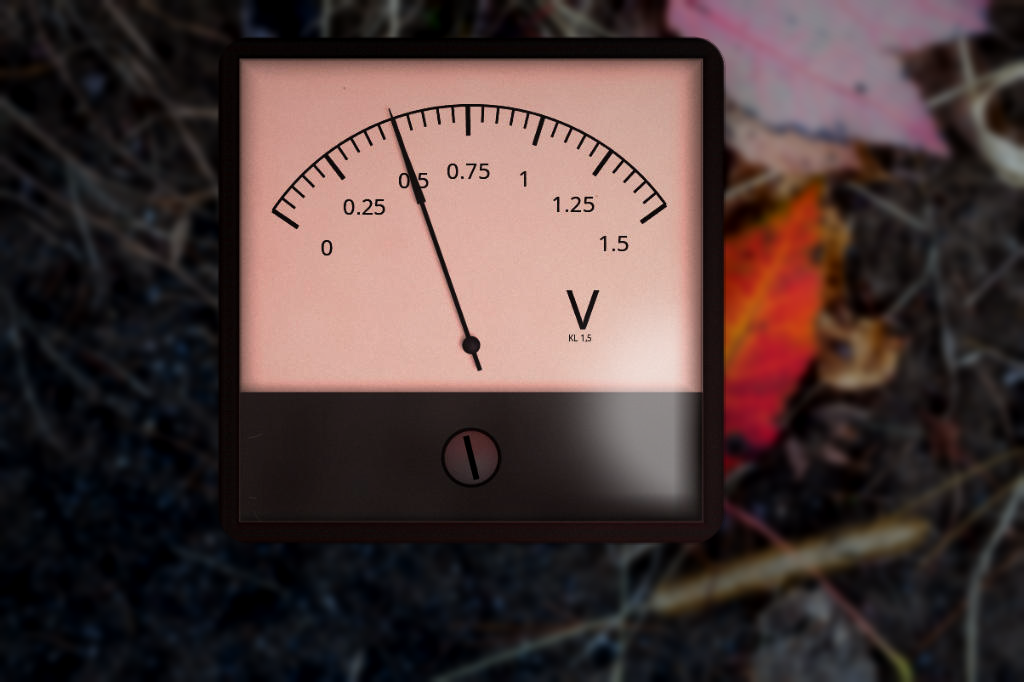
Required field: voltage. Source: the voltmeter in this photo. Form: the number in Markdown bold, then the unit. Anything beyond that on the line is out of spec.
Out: **0.5** V
